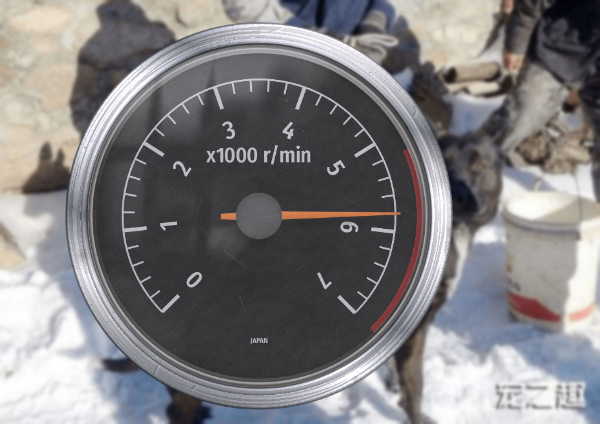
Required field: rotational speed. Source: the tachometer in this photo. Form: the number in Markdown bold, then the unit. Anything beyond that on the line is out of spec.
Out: **5800** rpm
